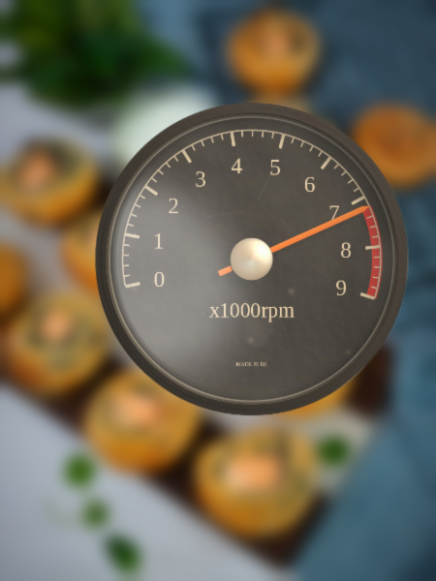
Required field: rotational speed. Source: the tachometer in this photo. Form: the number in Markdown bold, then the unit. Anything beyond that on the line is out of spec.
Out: **7200** rpm
